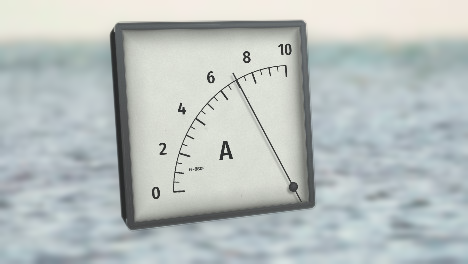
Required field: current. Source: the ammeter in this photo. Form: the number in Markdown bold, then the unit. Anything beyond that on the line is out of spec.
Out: **7** A
